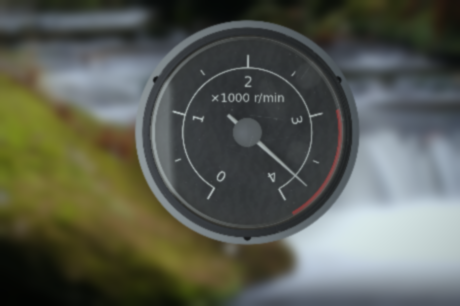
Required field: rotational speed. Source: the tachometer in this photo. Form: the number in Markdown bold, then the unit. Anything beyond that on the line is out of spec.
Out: **3750** rpm
